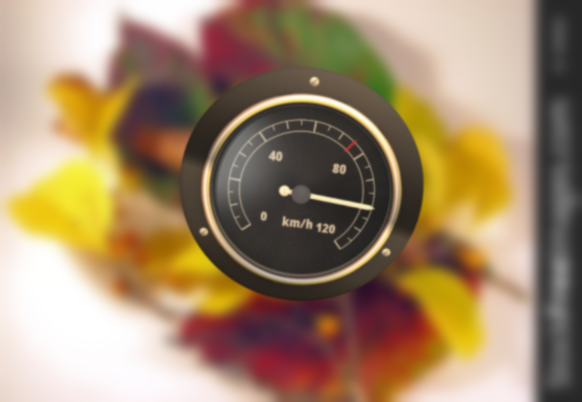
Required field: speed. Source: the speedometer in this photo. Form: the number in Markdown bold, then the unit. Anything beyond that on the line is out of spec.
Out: **100** km/h
